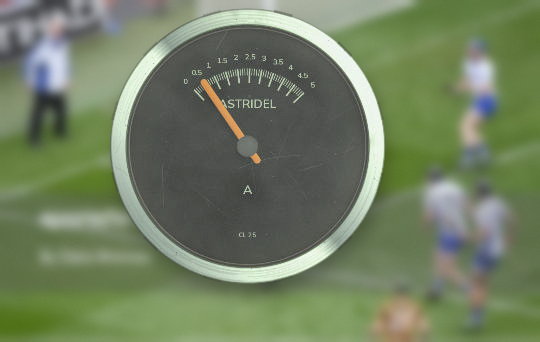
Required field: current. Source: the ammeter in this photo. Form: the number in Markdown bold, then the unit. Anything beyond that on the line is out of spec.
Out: **0.5** A
